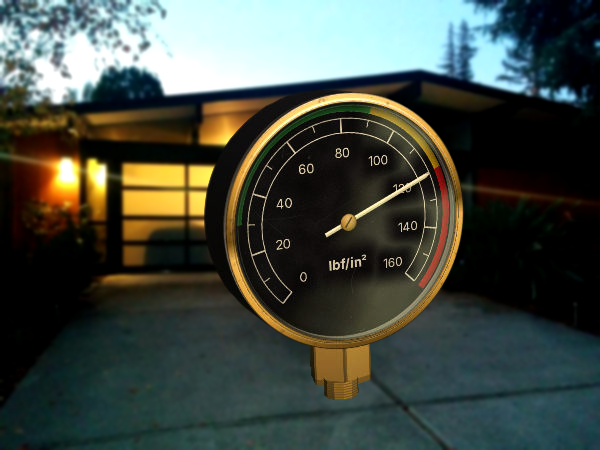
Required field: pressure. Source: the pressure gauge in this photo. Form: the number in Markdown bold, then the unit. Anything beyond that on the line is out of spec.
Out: **120** psi
